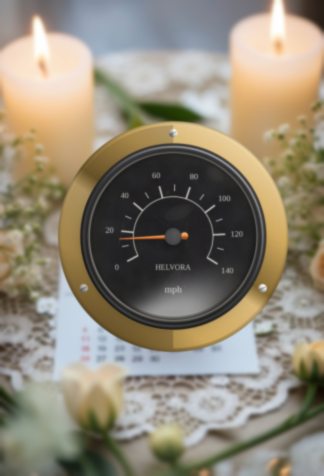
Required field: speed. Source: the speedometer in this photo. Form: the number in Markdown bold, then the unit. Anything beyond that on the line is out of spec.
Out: **15** mph
